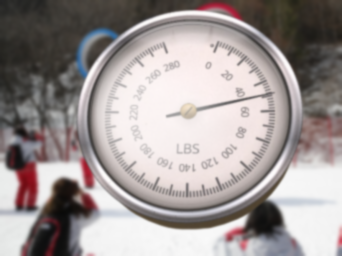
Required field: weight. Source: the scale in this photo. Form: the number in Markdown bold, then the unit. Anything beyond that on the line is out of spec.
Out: **50** lb
